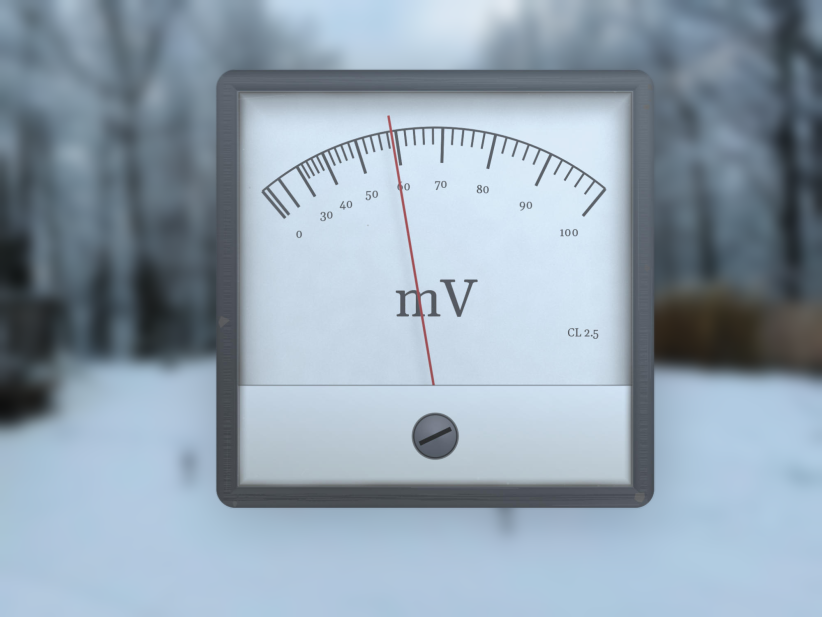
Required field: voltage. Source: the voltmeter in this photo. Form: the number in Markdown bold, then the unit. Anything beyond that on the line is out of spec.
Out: **59** mV
